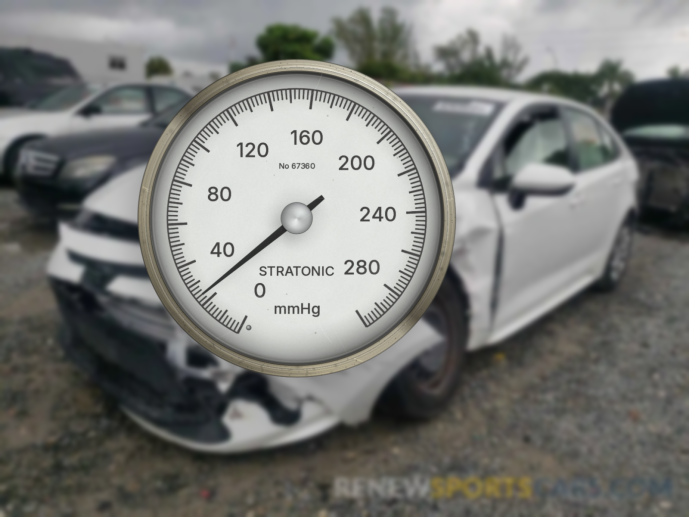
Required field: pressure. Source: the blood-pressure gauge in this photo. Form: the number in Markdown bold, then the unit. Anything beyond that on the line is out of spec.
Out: **24** mmHg
